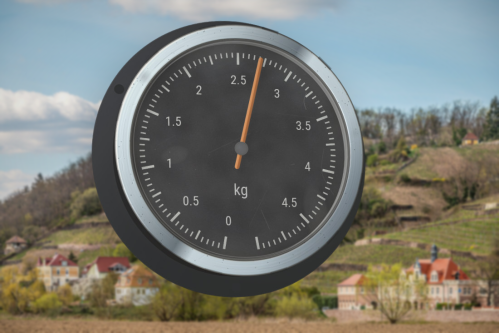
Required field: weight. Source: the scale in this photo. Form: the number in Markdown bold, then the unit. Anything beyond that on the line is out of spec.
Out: **2.7** kg
